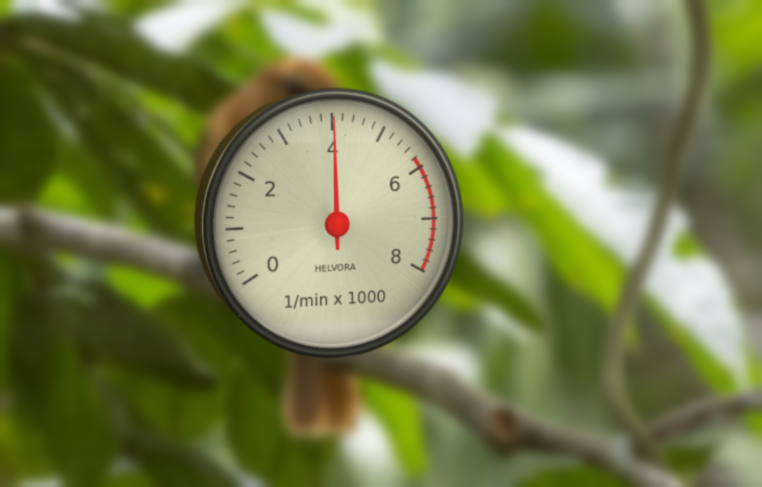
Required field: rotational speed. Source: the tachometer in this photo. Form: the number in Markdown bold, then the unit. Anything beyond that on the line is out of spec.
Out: **4000** rpm
